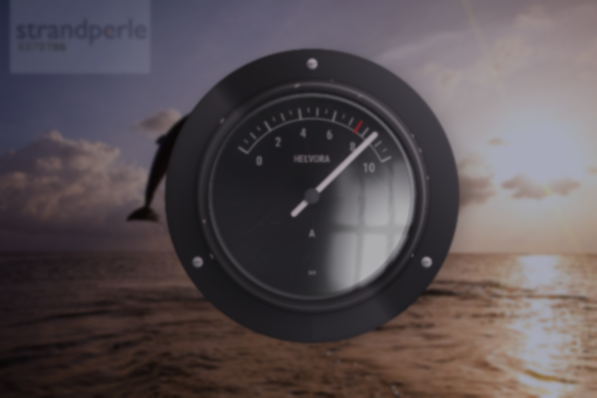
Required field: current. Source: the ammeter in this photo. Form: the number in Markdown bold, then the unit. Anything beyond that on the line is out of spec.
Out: **8.5** A
